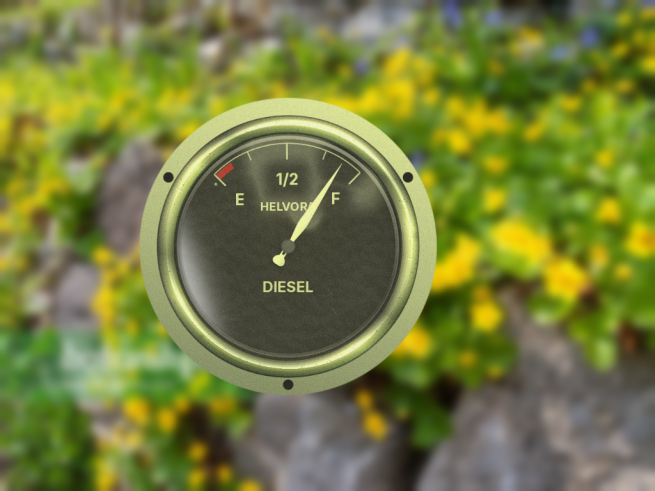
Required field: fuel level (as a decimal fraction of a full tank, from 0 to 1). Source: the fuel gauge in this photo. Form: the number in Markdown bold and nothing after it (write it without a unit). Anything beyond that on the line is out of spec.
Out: **0.875**
